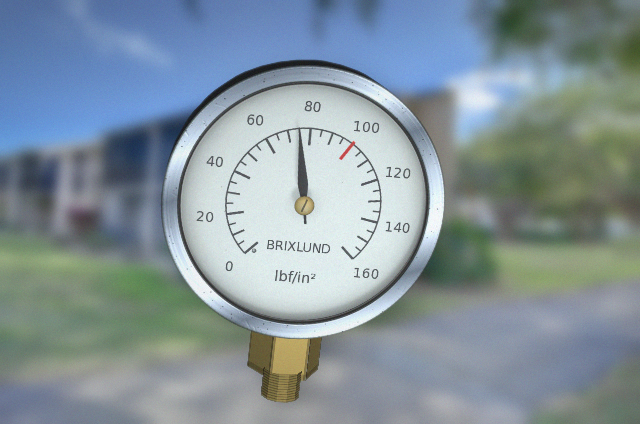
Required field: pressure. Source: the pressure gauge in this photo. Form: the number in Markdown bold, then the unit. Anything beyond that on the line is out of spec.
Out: **75** psi
